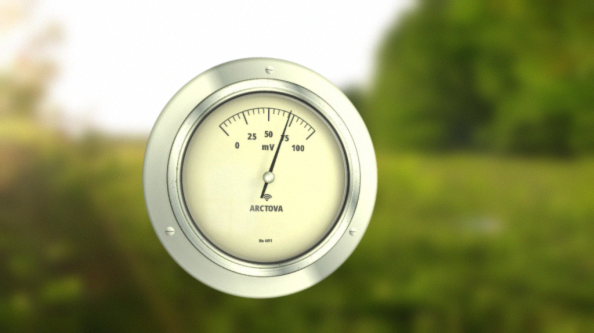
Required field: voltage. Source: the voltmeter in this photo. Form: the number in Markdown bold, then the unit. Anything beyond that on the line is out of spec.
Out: **70** mV
